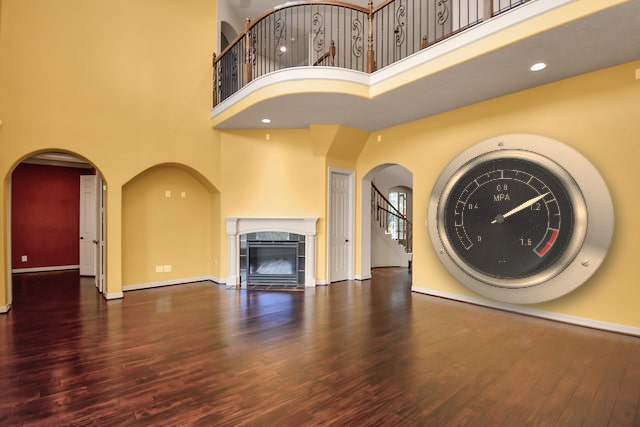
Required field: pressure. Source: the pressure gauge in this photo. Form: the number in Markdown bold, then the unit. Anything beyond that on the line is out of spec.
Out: **1.15** MPa
